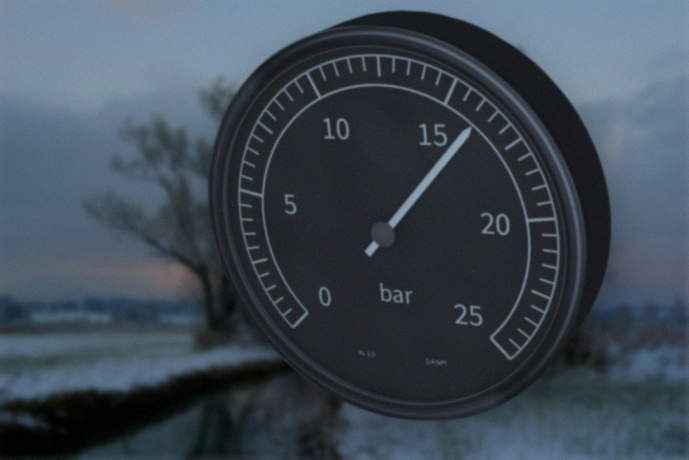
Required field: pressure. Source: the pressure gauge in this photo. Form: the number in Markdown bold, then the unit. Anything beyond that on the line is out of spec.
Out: **16.25** bar
